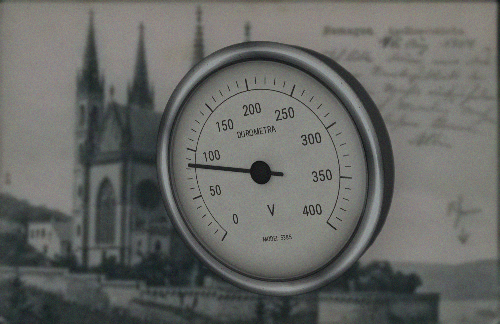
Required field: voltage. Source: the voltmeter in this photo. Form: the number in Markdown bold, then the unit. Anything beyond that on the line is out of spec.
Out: **85** V
